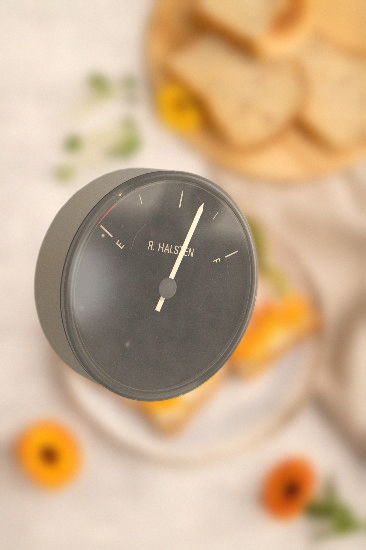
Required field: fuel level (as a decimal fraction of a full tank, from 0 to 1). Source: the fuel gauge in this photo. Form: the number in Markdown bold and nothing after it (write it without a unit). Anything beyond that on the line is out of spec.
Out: **0.625**
